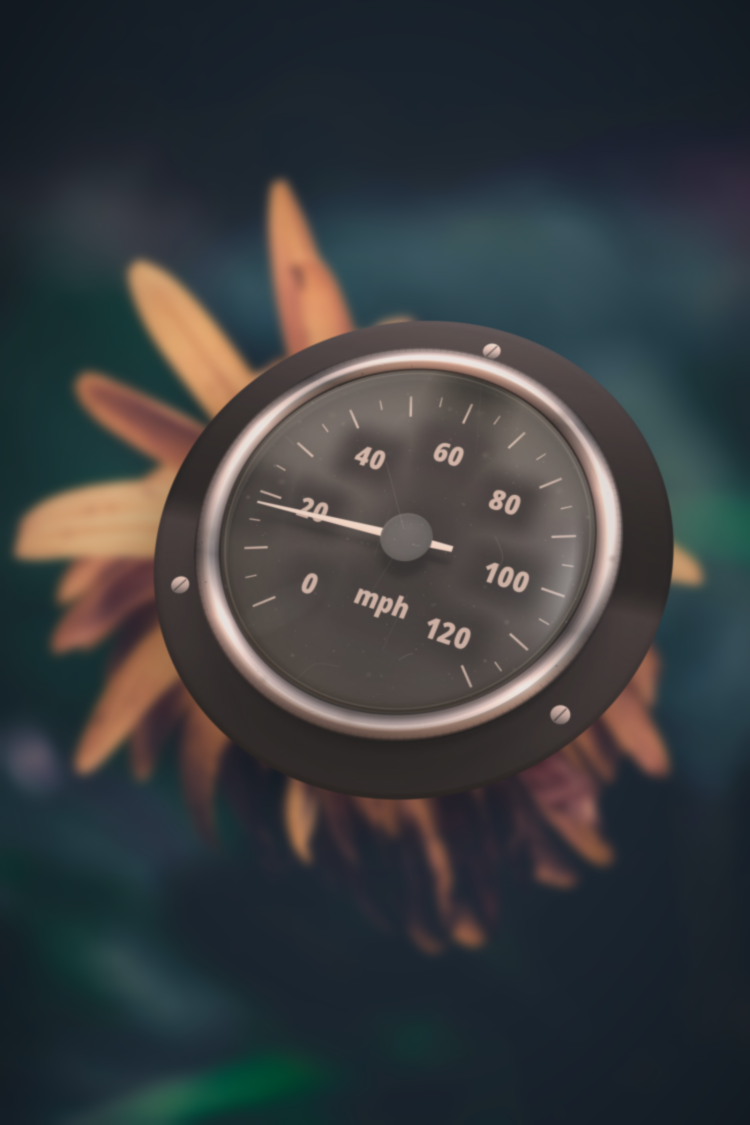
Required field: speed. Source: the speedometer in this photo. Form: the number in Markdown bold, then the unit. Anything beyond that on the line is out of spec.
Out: **17.5** mph
